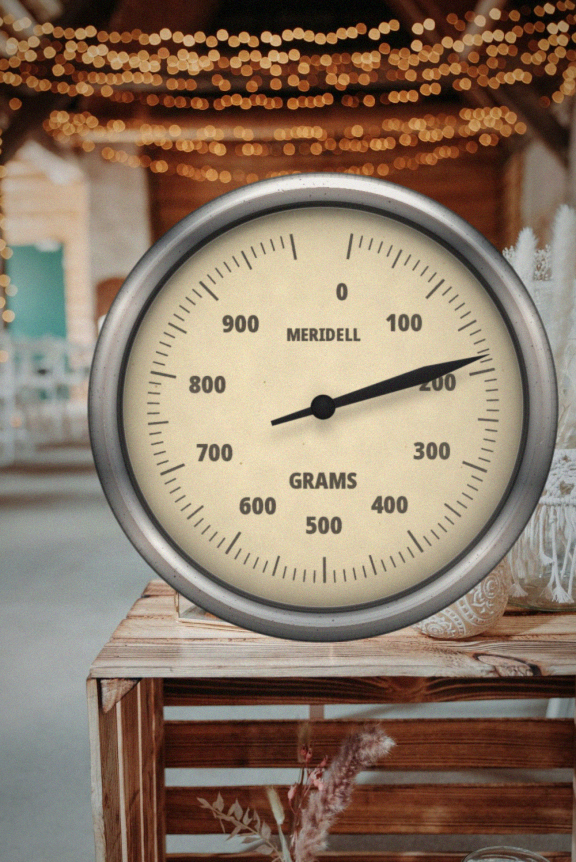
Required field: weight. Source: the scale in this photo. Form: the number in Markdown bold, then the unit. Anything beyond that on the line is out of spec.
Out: **185** g
